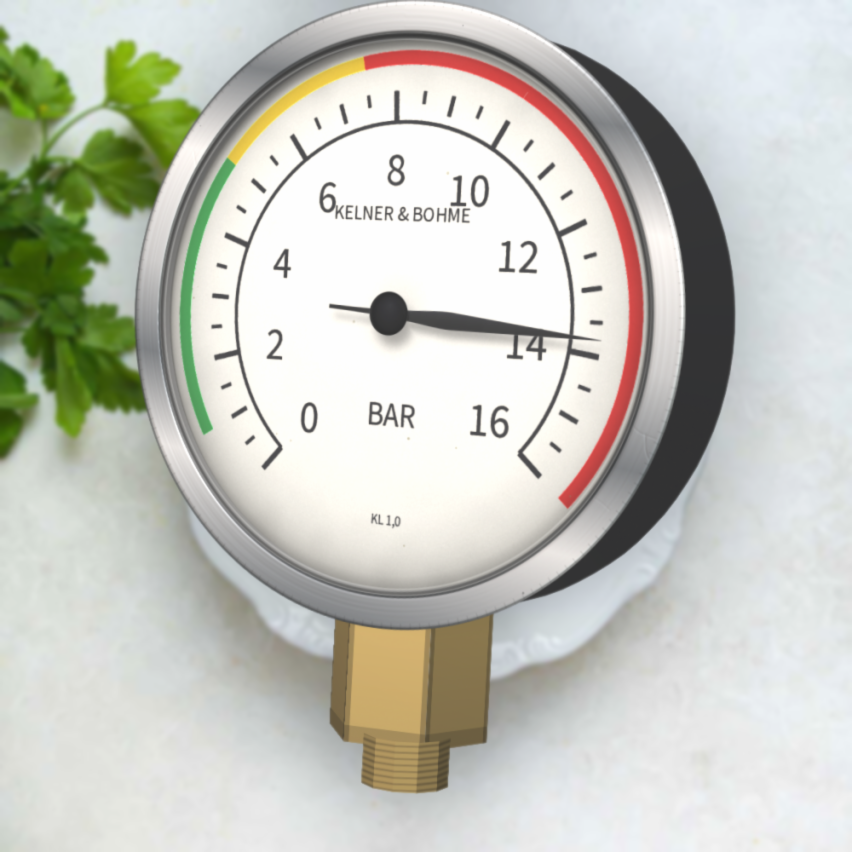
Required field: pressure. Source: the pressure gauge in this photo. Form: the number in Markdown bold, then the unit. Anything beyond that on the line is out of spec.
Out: **13.75** bar
